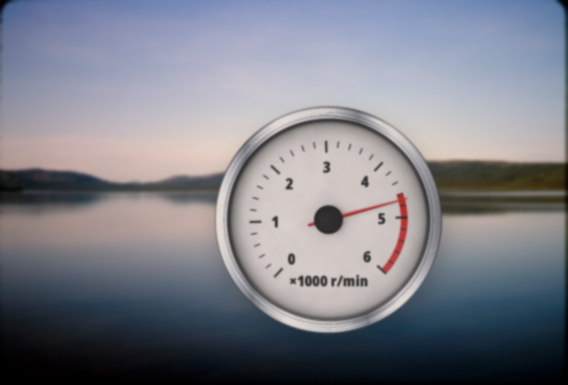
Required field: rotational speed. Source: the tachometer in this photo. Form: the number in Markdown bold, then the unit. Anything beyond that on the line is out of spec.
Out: **4700** rpm
